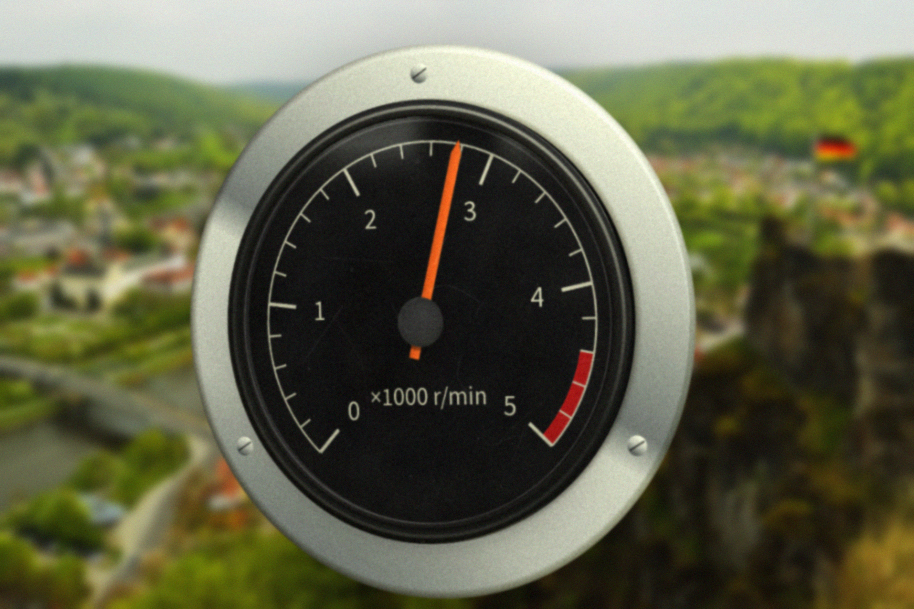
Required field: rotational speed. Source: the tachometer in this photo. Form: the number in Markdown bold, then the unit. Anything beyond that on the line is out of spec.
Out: **2800** rpm
